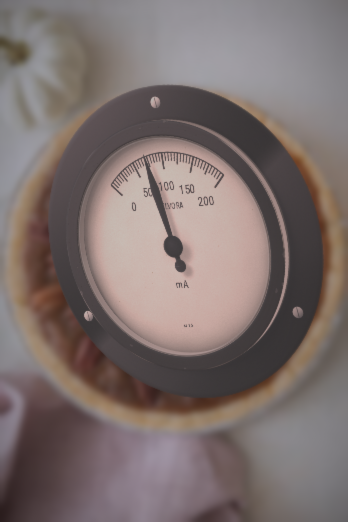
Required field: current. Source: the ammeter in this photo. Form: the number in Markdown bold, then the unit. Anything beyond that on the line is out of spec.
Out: **75** mA
